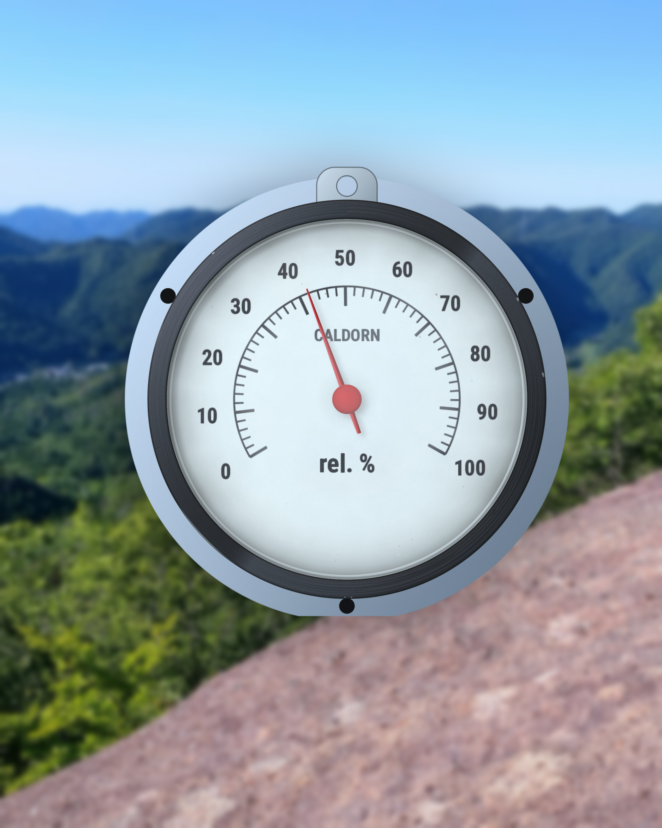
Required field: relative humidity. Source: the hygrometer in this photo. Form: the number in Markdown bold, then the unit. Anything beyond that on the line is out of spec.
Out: **42** %
